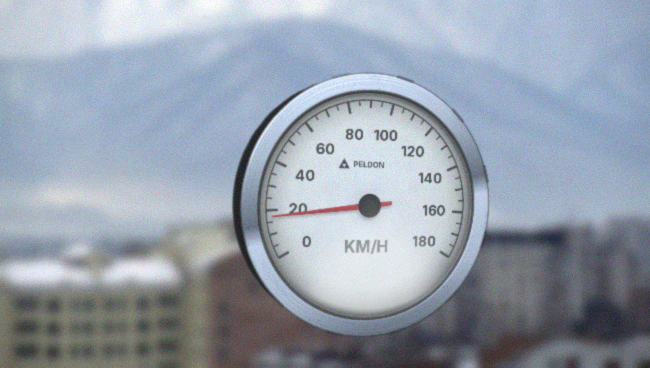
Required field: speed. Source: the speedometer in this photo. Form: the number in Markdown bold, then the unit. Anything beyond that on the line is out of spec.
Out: **17.5** km/h
